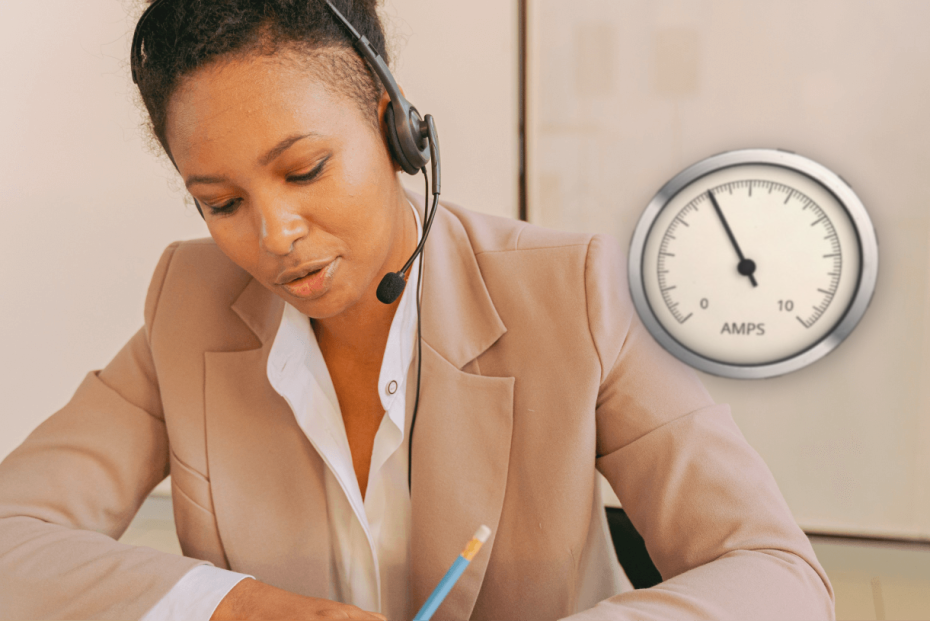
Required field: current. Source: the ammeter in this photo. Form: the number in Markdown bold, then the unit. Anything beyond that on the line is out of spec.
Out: **4** A
